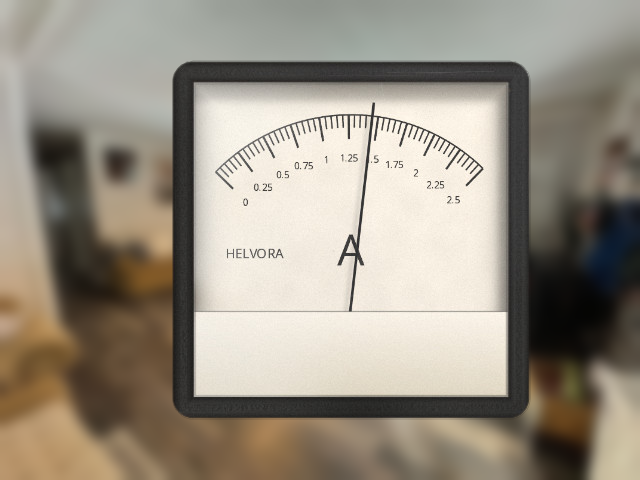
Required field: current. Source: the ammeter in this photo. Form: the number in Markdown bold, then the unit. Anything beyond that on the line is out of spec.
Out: **1.45** A
